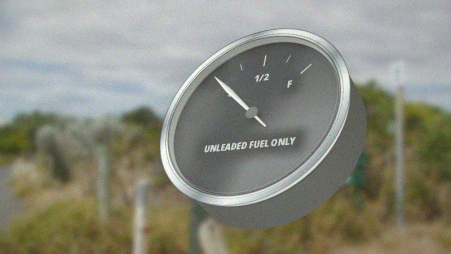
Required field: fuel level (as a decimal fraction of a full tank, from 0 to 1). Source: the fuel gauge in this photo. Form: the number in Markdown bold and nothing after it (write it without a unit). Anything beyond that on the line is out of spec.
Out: **0**
